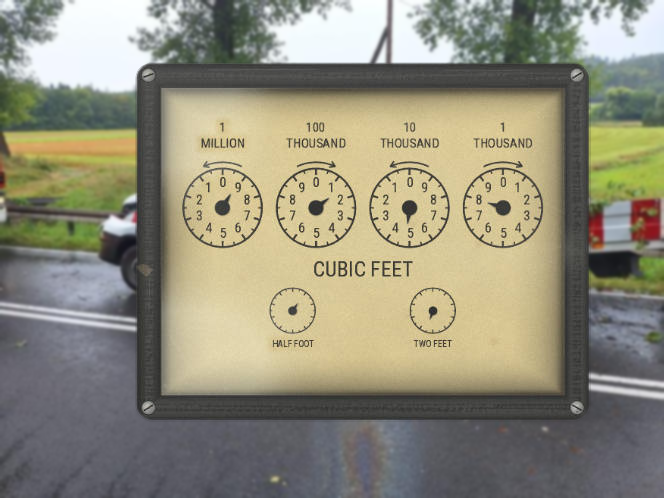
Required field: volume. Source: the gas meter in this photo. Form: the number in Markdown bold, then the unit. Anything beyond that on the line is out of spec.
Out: **914800** ft³
